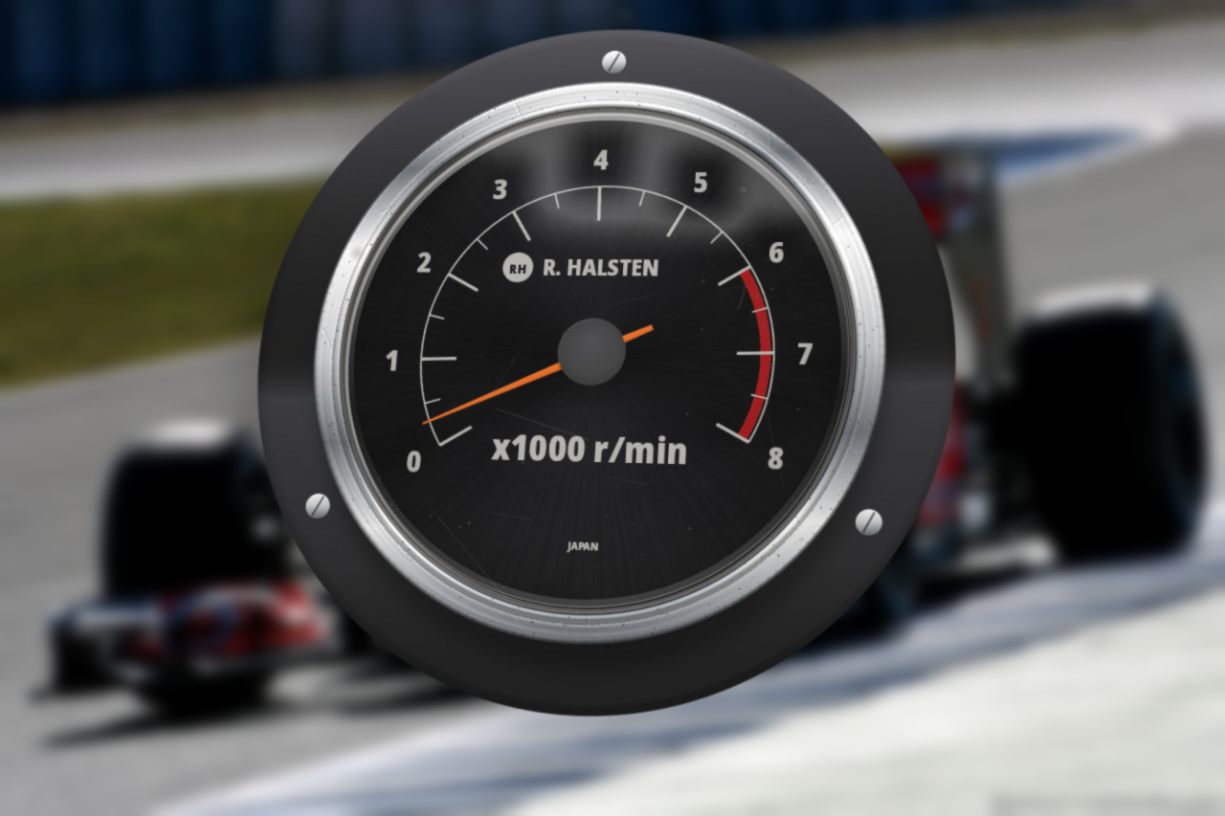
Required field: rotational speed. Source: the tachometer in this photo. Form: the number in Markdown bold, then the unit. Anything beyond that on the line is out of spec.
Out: **250** rpm
